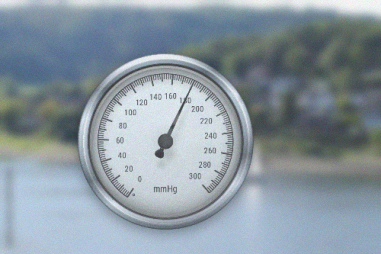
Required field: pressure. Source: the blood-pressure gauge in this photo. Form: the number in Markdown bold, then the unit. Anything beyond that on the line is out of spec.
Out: **180** mmHg
